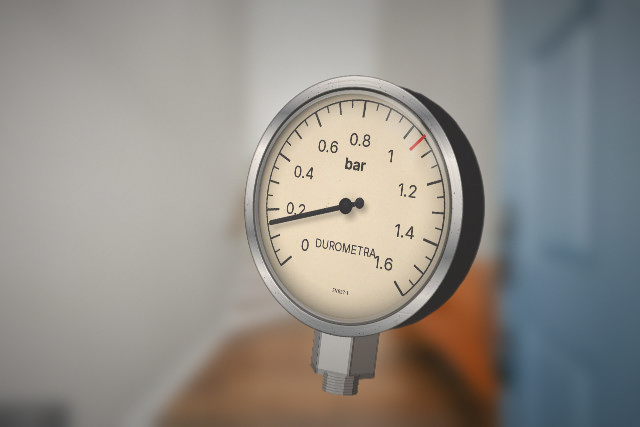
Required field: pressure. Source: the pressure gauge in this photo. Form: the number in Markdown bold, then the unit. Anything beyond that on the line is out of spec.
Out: **0.15** bar
